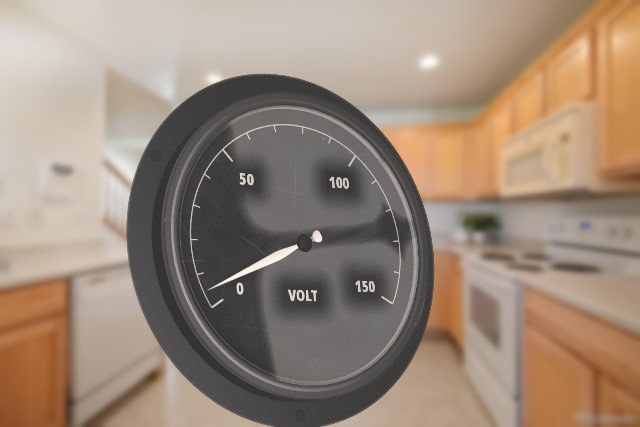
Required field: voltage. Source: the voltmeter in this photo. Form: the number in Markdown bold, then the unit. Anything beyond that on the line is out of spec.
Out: **5** V
